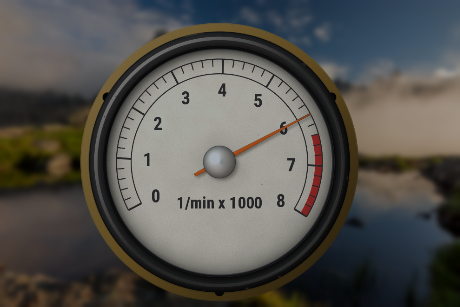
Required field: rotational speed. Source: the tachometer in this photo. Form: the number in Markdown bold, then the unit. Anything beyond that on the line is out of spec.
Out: **6000** rpm
